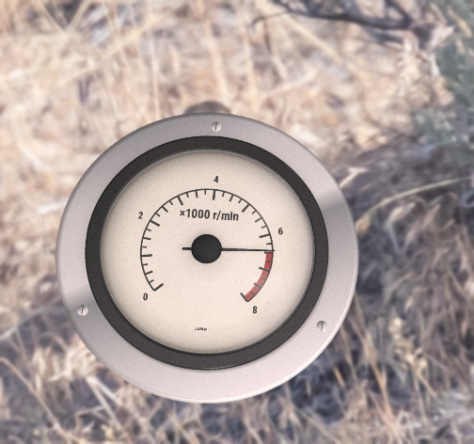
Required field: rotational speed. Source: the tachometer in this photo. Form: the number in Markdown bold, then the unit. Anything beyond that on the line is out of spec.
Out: **6500** rpm
